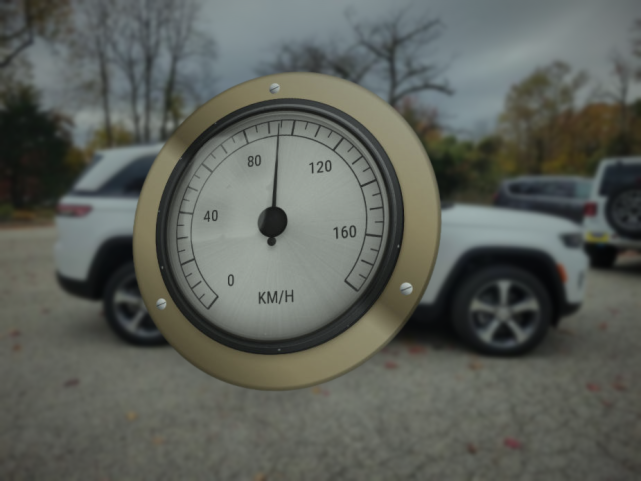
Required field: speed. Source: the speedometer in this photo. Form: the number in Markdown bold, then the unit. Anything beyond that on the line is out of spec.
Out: **95** km/h
